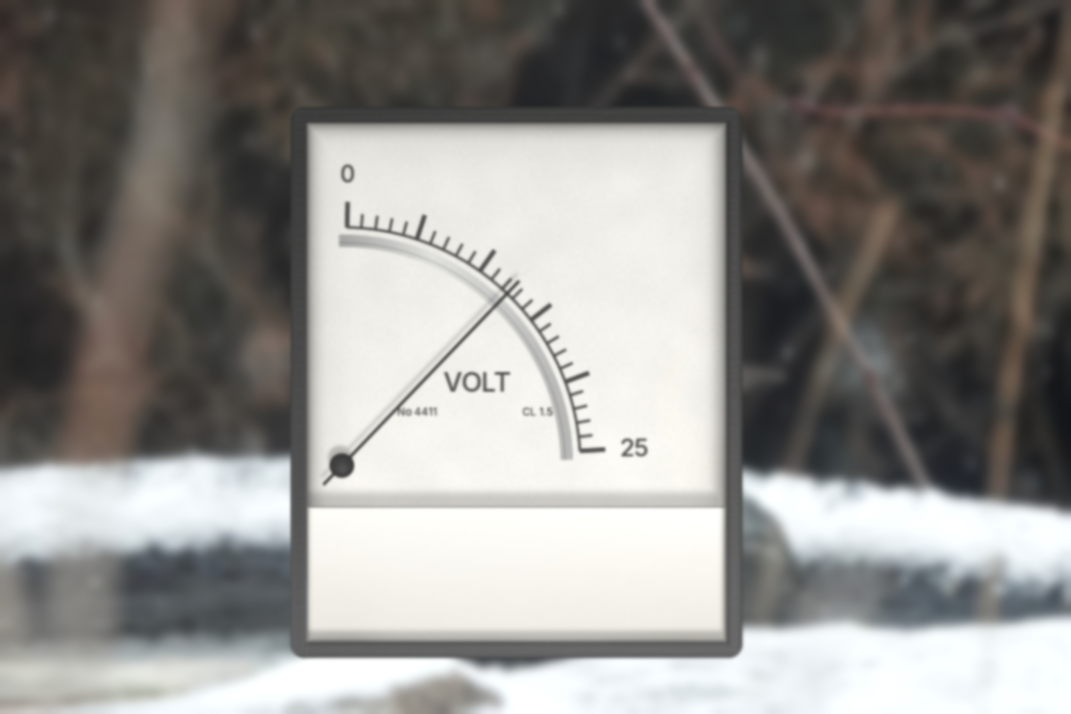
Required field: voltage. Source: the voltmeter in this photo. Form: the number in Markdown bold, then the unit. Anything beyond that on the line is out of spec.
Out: **12.5** V
